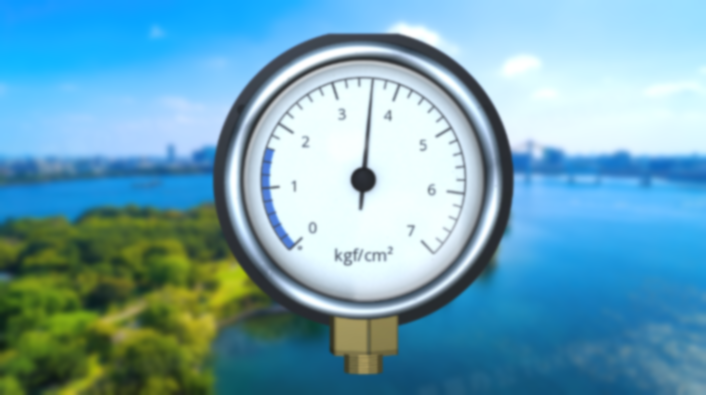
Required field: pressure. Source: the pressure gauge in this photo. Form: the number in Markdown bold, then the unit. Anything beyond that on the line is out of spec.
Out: **3.6** kg/cm²
